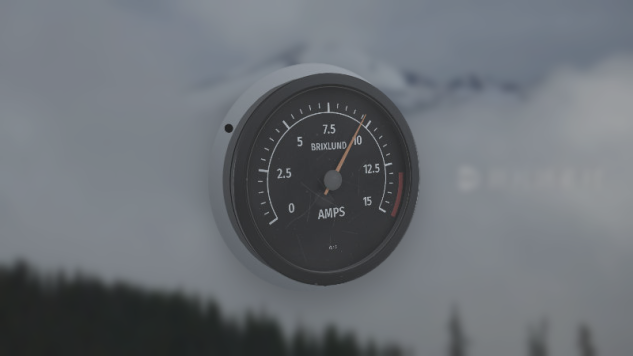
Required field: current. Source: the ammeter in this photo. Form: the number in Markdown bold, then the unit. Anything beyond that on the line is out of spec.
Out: **9.5** A
